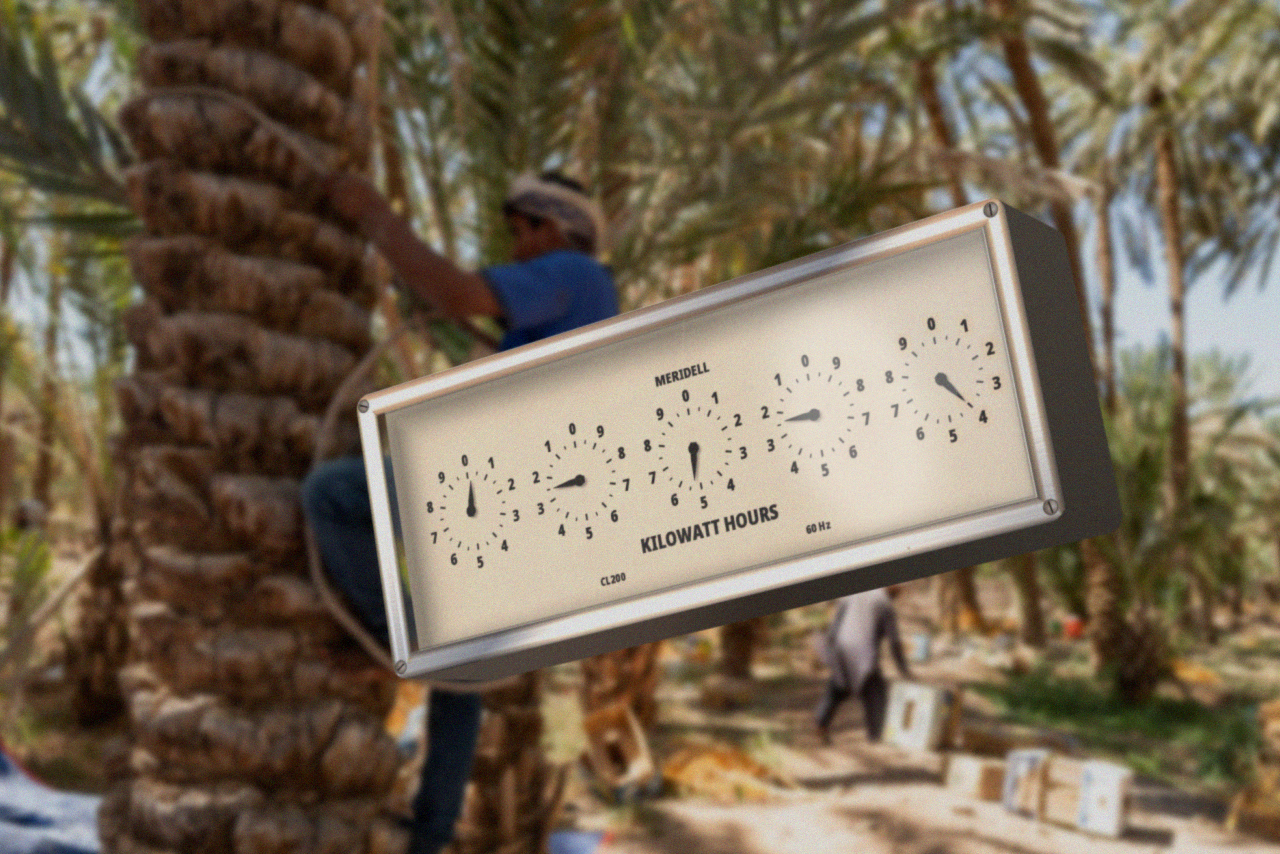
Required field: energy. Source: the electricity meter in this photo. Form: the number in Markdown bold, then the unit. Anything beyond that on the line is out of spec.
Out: **2524** kWh
